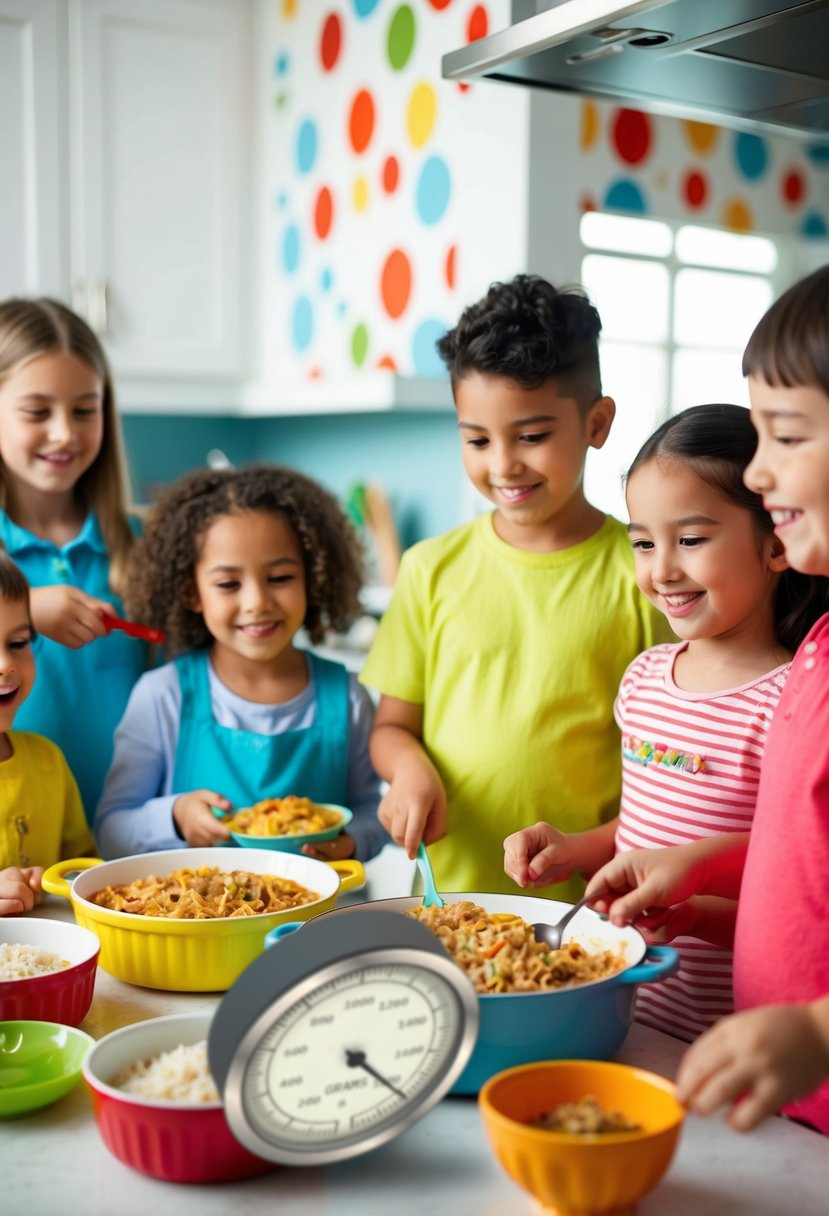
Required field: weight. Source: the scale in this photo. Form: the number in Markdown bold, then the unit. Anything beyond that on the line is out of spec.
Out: **1800** g
